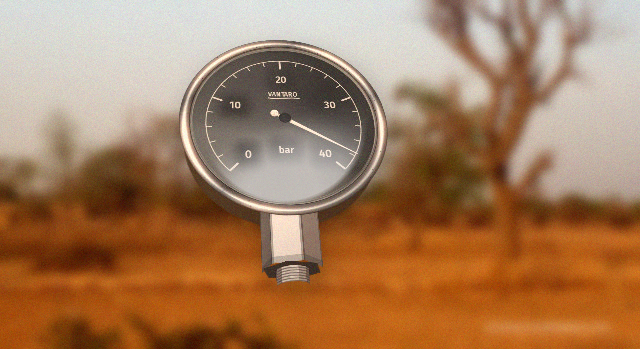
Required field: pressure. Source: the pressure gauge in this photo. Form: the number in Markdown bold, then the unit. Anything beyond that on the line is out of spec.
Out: **38** bar
